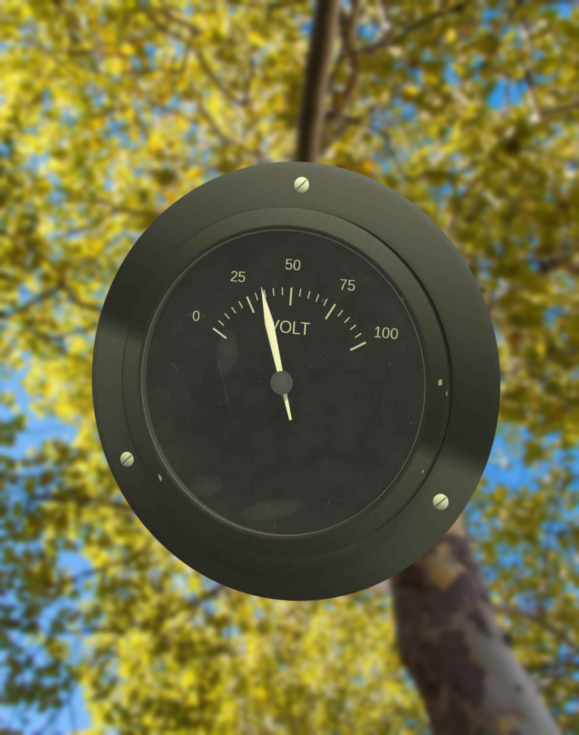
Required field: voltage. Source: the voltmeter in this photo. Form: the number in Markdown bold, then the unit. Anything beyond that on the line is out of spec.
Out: **35** V
